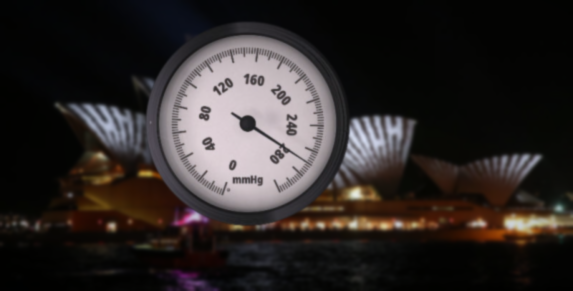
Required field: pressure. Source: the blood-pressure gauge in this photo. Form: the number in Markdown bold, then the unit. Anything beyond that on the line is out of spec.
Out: **270** mmHg
